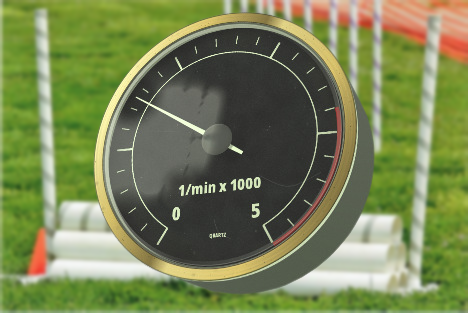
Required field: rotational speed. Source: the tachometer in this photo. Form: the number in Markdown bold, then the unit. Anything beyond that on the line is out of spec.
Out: **1500** rpm
